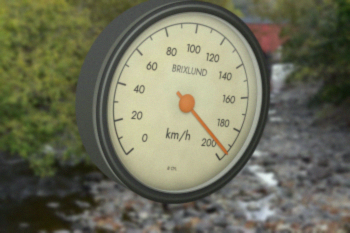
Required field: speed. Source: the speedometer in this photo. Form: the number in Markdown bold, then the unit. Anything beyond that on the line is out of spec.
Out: **195** km/h
